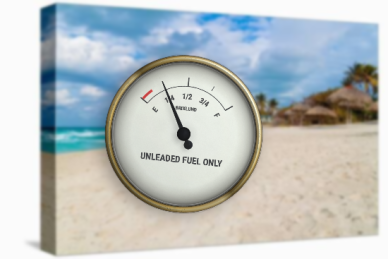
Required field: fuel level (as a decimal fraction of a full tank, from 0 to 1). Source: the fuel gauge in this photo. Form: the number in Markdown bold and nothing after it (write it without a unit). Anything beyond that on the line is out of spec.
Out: **0.25**
